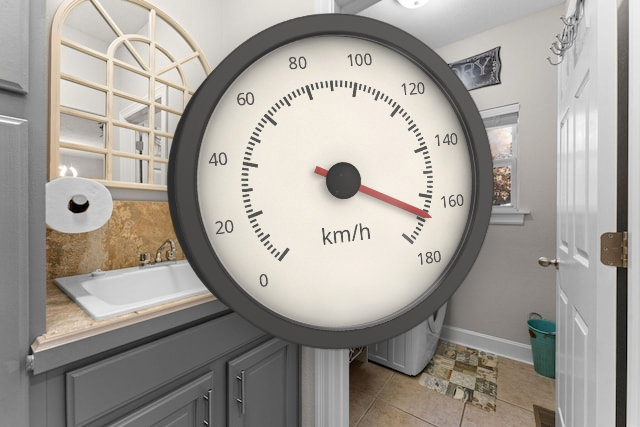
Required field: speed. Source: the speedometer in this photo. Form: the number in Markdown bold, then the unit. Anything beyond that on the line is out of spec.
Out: **168** km/h
